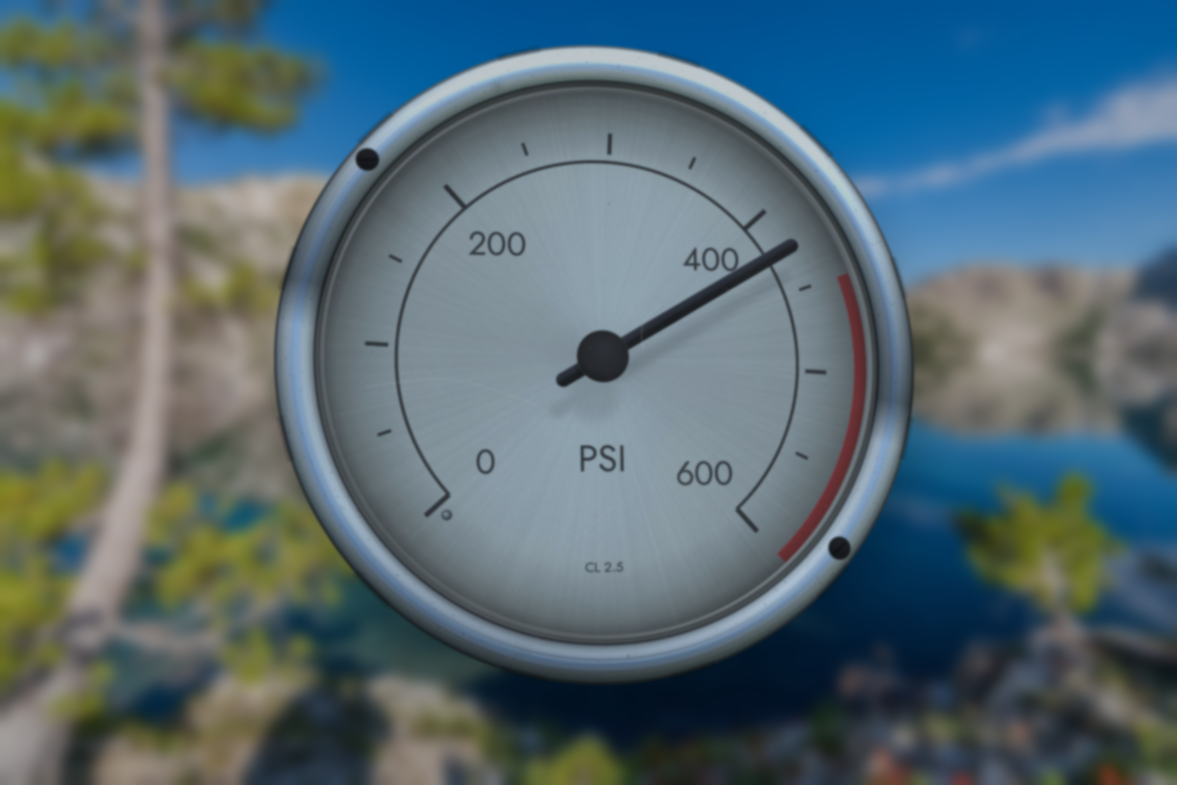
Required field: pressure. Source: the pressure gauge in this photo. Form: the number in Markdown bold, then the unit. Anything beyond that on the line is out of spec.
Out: **425** psi
